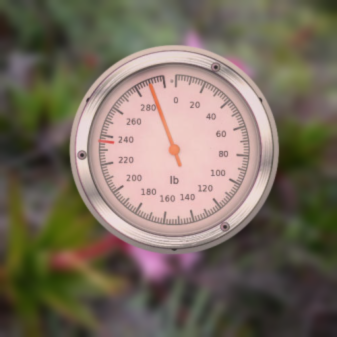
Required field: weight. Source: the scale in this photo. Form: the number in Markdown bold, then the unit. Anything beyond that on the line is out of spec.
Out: **290** lb
